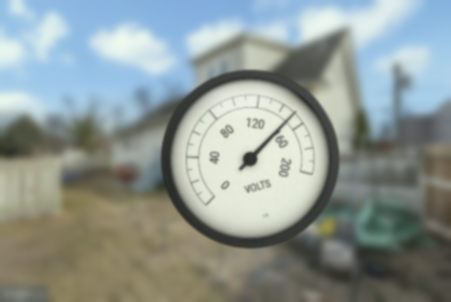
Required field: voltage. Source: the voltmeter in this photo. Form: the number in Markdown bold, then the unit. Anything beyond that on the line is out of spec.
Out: **150** V
